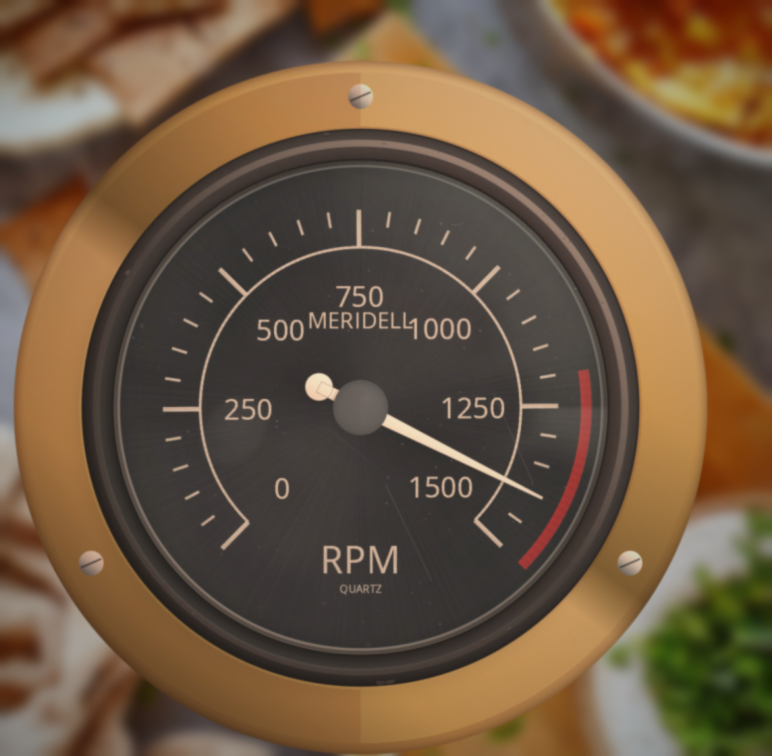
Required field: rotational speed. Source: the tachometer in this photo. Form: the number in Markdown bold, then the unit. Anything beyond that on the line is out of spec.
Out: **1400** rpm
